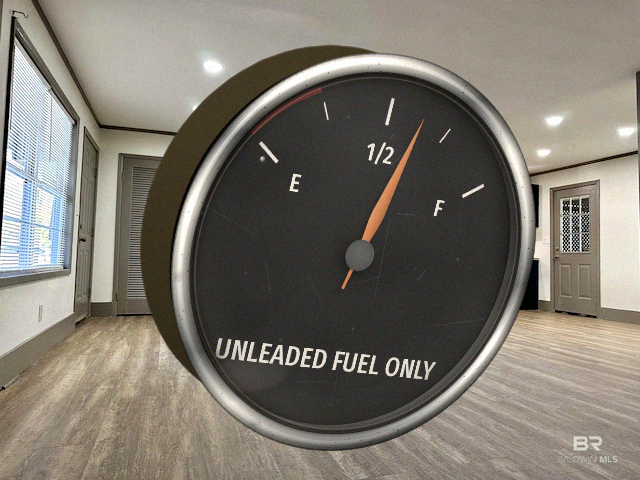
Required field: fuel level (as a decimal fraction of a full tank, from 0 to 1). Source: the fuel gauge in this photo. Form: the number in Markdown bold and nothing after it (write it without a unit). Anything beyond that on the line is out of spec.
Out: **0.625**
